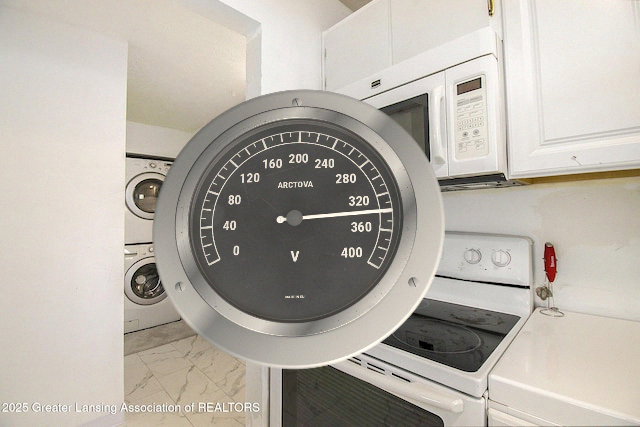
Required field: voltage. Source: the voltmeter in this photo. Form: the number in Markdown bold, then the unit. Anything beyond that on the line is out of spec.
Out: **340** V
